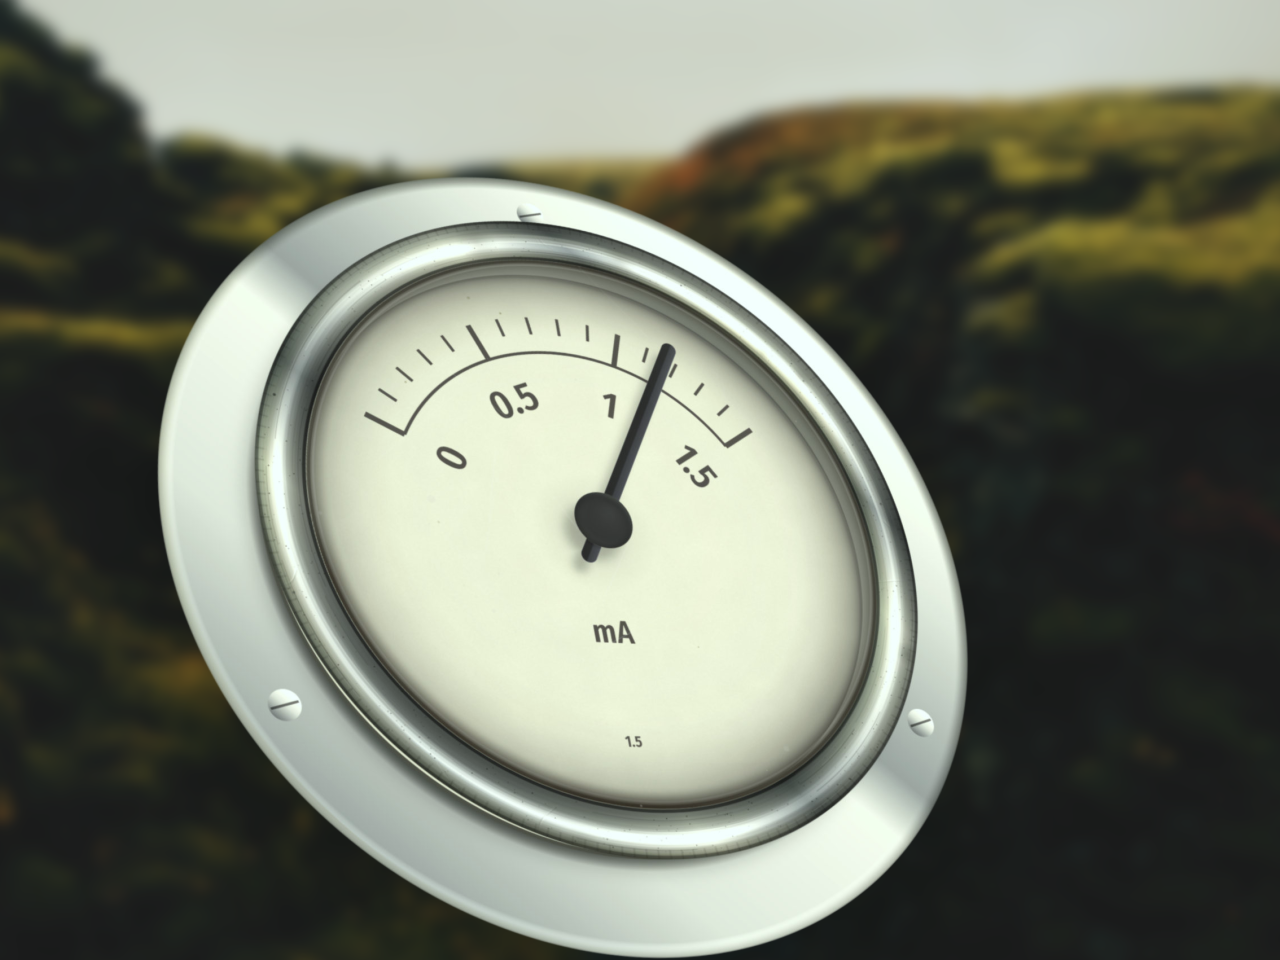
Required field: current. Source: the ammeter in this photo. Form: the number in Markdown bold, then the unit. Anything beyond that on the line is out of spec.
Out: **1.15** mA
